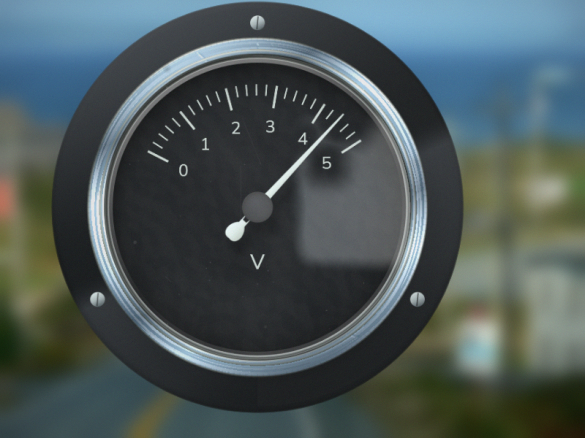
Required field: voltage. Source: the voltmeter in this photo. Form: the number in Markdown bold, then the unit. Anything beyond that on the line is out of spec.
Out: **4.4** V
